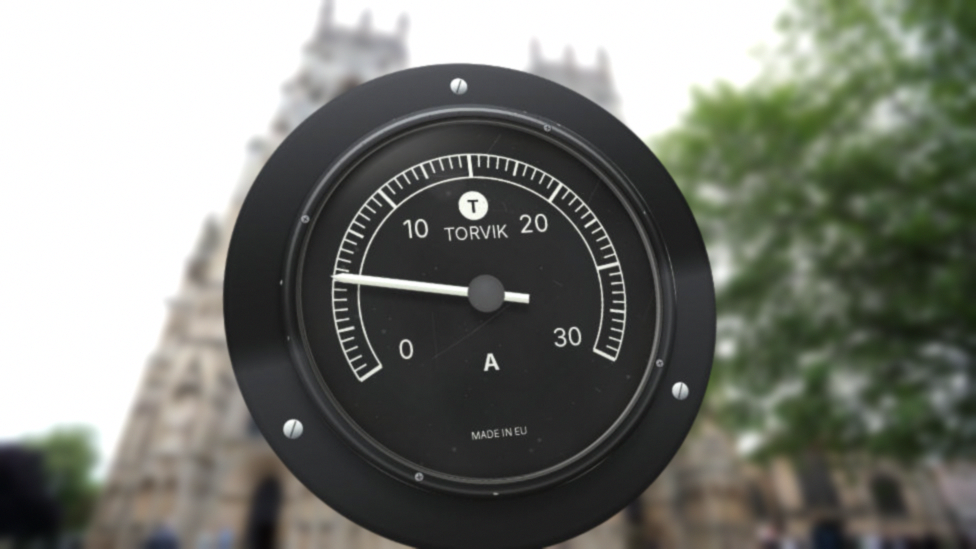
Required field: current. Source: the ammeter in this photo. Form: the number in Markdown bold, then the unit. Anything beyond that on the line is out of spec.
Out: **5** A
